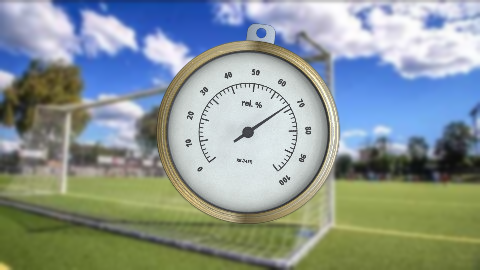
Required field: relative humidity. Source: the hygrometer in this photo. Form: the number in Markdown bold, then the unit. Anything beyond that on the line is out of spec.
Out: **68** %
